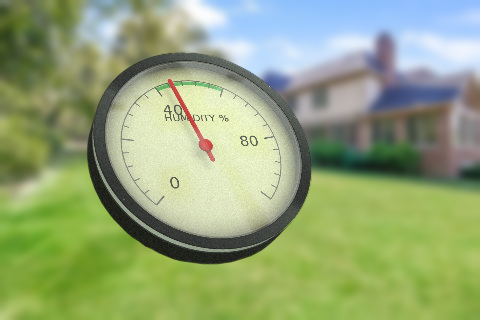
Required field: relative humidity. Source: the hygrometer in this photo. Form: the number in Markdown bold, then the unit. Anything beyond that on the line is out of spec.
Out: **44** %
